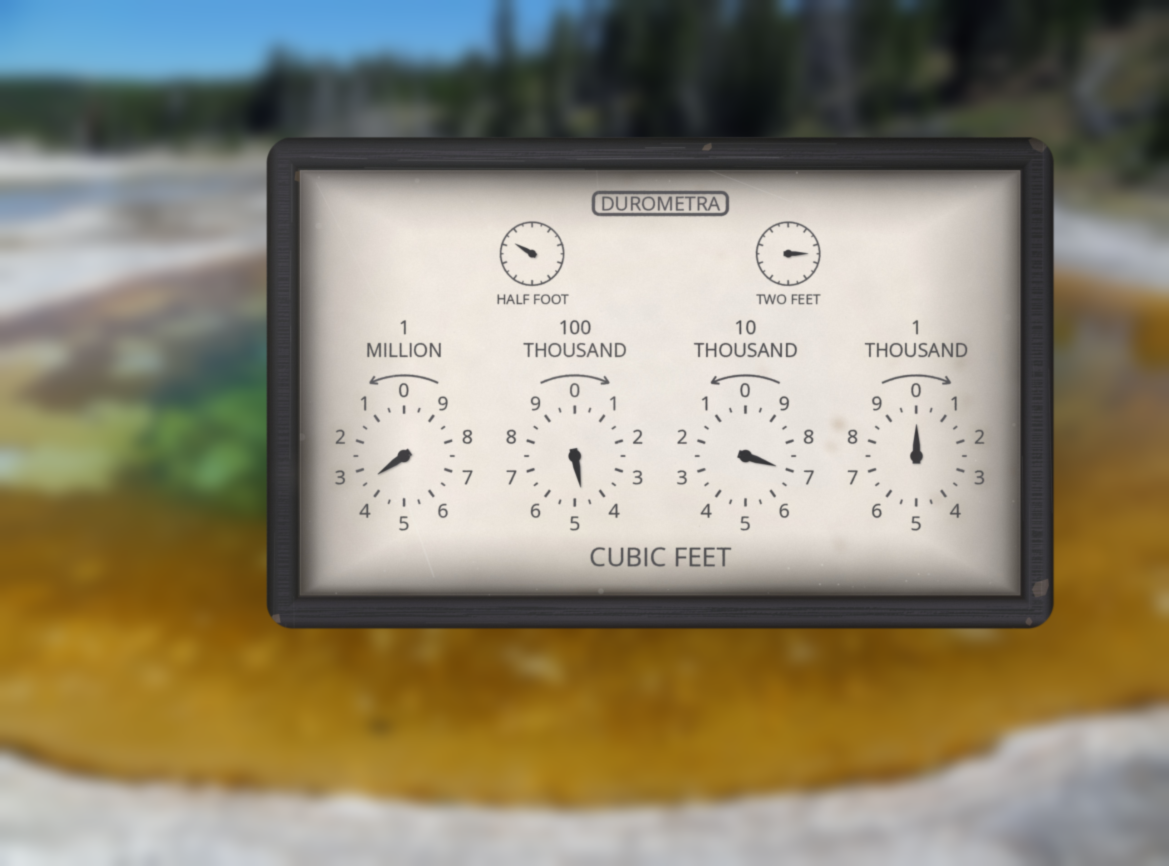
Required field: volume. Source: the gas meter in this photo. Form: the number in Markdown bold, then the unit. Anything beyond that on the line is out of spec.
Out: **347000** ft³
